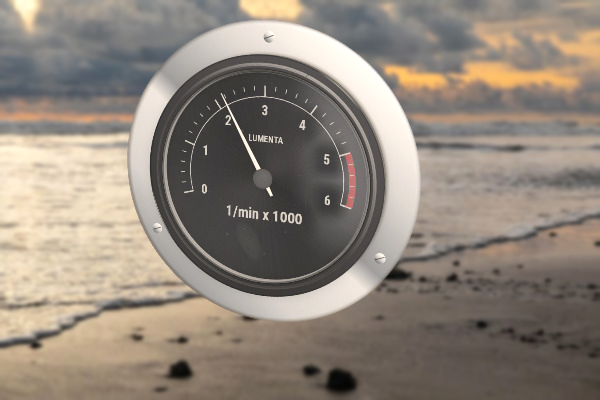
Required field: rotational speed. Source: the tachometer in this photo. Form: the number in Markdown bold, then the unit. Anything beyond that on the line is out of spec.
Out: **2200** rpm
